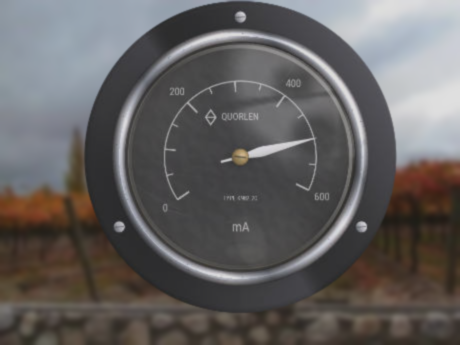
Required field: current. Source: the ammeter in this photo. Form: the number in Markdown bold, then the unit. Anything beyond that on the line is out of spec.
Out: **500** mA
